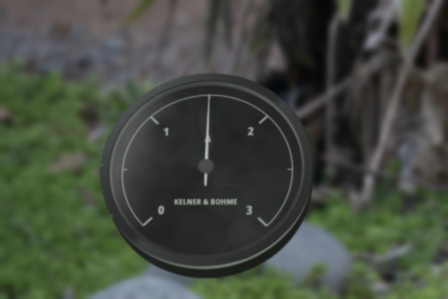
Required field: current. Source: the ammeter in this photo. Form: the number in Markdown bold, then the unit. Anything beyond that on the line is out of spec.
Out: **1.5** A
